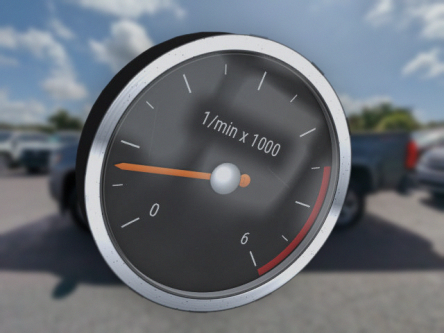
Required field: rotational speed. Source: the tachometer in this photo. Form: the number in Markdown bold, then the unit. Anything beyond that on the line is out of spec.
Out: **750** rpm
